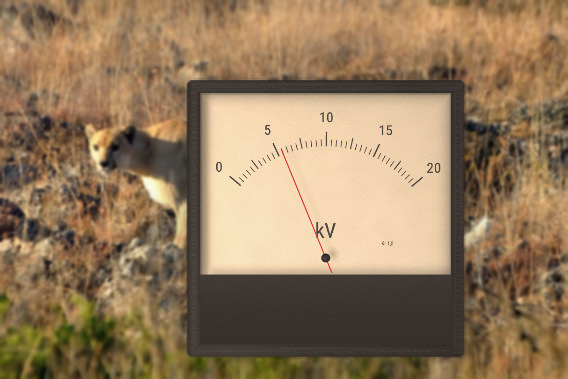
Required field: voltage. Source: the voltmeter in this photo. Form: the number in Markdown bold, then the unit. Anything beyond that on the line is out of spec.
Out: **5.5** kV
